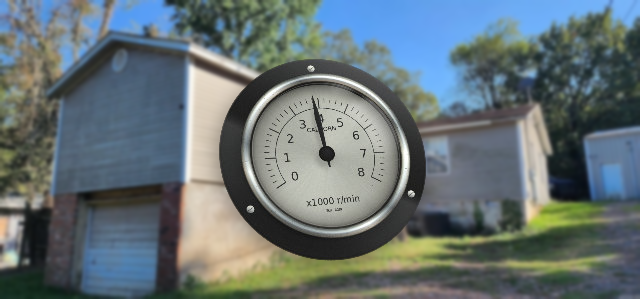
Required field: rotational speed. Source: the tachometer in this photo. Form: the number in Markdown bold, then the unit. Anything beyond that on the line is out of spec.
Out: **3800** rpm
